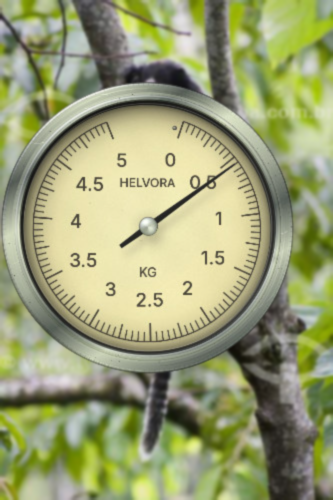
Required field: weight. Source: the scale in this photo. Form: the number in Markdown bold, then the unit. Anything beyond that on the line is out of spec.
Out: **0.55** kg
